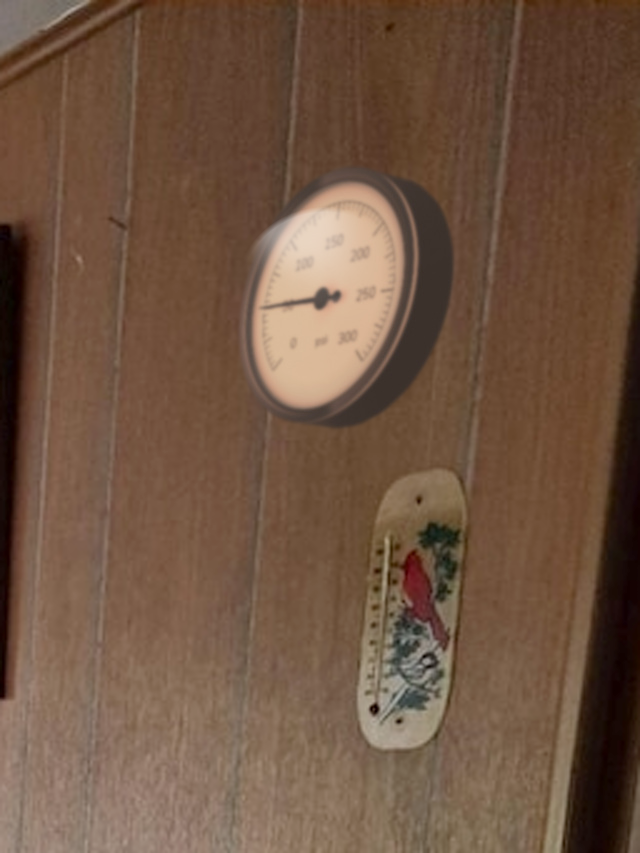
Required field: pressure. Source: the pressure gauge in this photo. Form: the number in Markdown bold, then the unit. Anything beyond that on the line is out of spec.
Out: **50** psi
